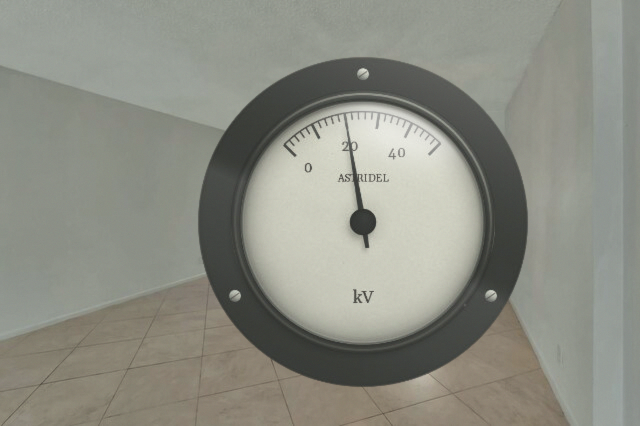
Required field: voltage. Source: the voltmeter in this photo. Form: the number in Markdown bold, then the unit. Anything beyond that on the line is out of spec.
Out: **20** kV
